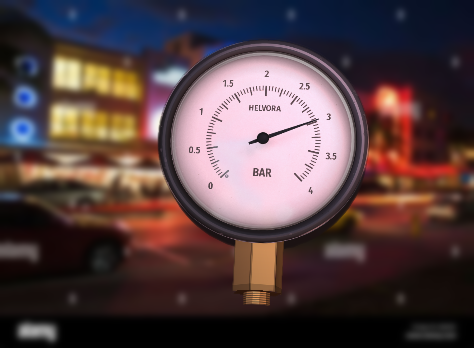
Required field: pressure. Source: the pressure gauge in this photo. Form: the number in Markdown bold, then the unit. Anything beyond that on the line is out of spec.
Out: **3** bar
